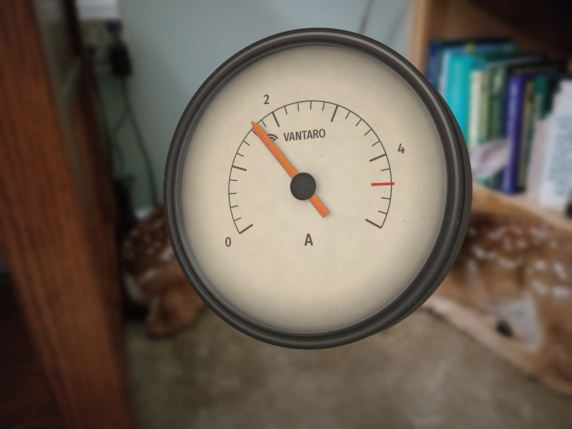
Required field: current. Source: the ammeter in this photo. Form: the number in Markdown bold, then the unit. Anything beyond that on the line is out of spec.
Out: **1.7** A
